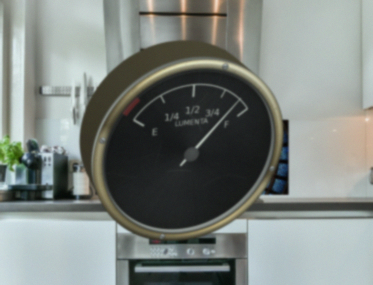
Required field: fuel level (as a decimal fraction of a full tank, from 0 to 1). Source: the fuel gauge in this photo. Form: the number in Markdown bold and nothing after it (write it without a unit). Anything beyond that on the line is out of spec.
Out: **0.875**
